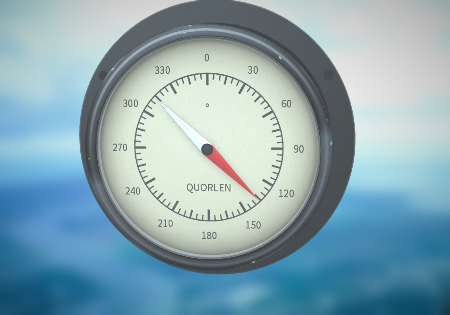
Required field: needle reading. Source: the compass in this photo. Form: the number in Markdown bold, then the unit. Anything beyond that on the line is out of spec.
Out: **135** °
